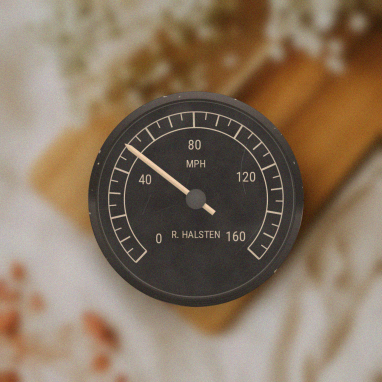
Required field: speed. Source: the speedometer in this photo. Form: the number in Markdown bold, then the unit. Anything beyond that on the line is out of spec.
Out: **50** mph
